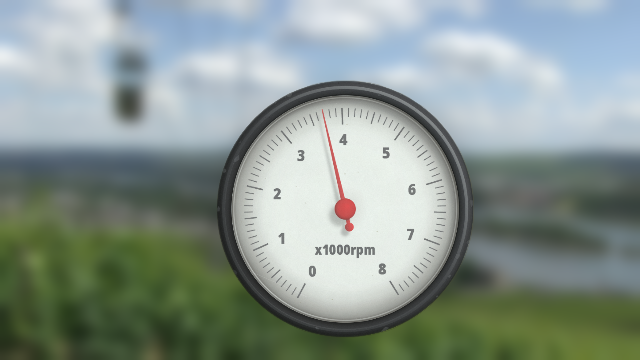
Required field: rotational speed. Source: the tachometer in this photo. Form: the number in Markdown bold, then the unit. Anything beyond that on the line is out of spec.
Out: **3700** rpm
